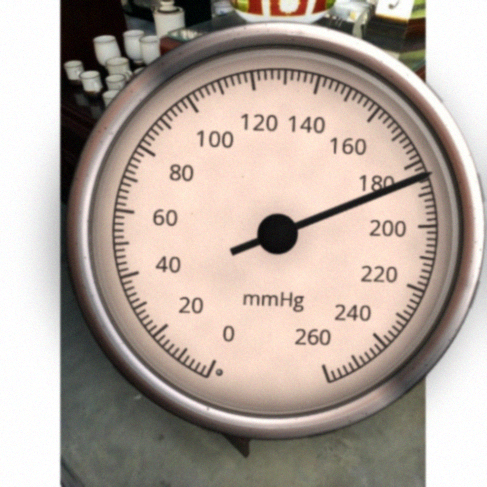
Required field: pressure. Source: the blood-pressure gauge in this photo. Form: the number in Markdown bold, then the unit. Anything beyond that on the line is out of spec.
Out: **184** mmHg
